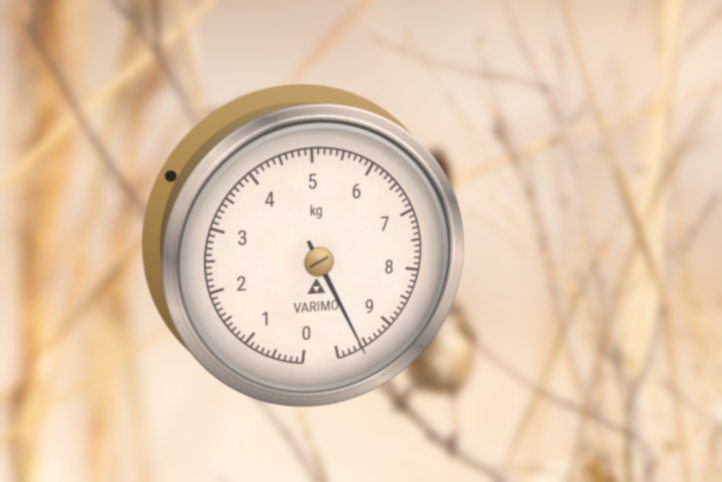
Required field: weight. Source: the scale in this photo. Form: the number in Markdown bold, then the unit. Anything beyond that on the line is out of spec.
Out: **9.6** kg
